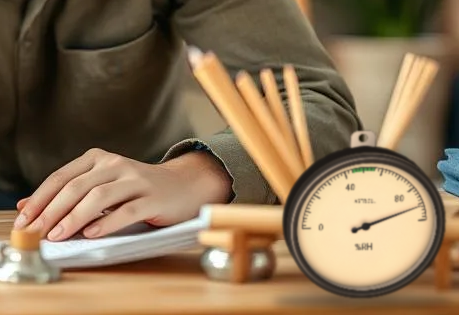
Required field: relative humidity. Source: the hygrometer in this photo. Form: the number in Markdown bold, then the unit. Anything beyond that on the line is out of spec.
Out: **90** %
